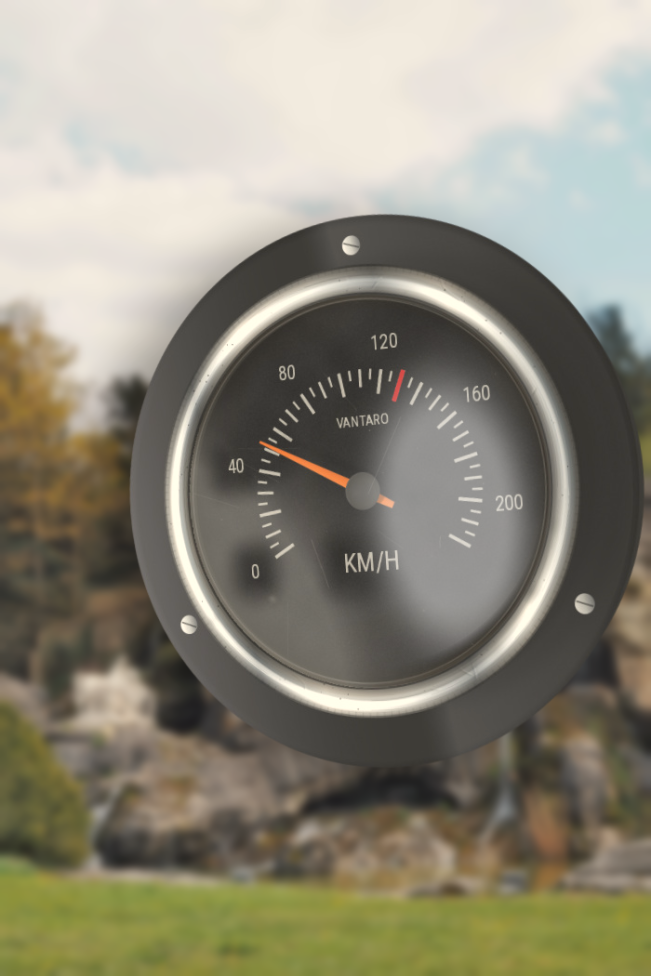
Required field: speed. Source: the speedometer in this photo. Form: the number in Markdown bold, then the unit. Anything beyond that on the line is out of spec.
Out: **52.5** km/h
